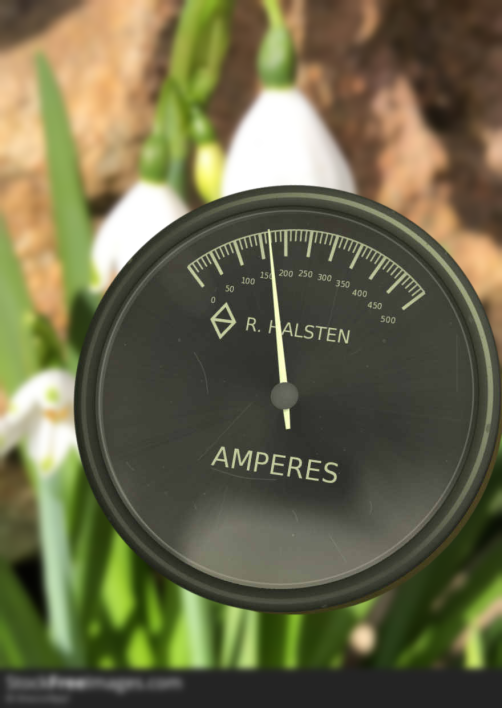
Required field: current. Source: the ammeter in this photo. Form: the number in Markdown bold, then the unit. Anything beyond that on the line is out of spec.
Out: **170** A
